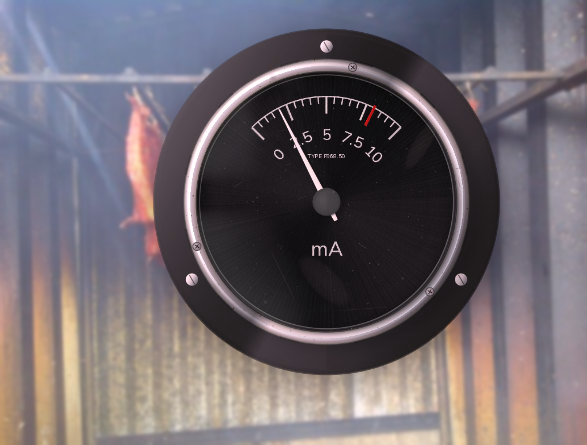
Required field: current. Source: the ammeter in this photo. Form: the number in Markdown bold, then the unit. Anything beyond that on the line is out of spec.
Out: **2** mA
